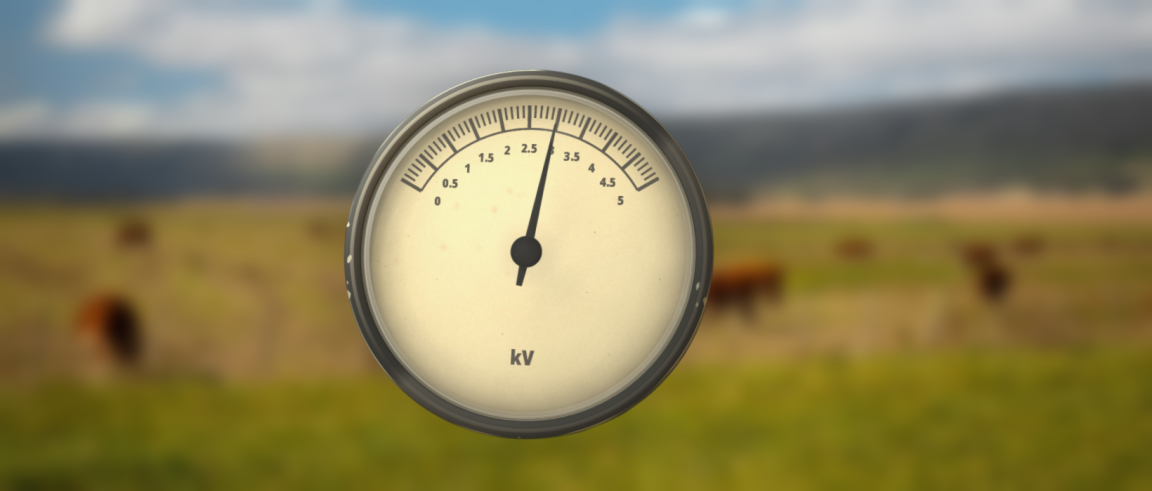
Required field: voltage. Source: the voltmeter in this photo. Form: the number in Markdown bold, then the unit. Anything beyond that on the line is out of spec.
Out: **3** kV
